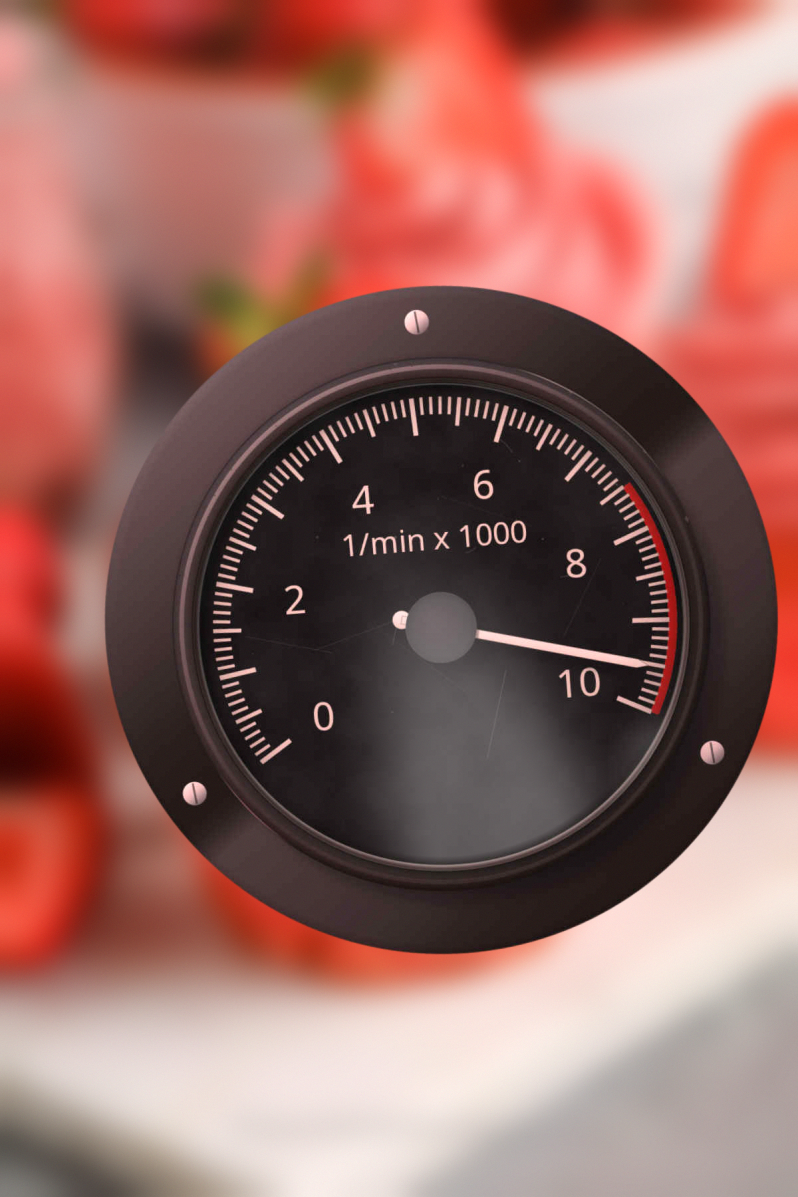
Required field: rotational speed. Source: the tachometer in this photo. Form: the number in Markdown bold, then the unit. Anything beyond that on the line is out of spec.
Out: **9500** rpm
